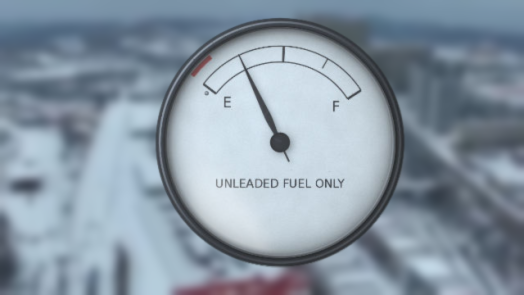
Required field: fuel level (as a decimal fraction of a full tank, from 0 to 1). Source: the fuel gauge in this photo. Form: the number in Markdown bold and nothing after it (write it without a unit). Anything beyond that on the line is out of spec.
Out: **0.25**
